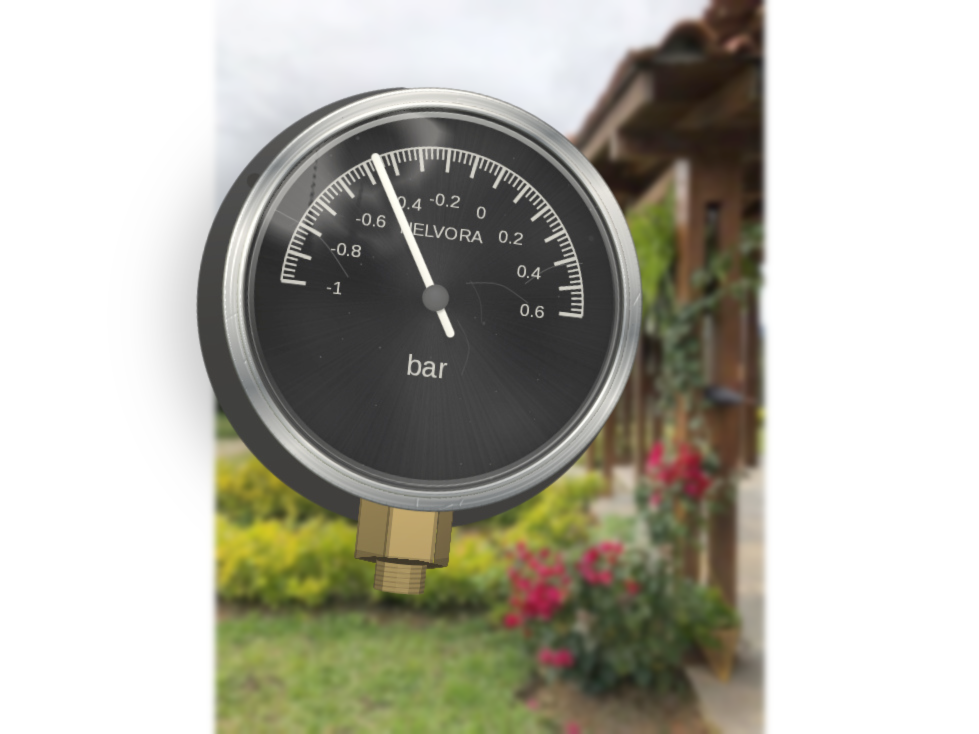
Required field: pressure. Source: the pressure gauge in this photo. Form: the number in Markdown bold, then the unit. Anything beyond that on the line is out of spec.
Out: **-0.46** bar
